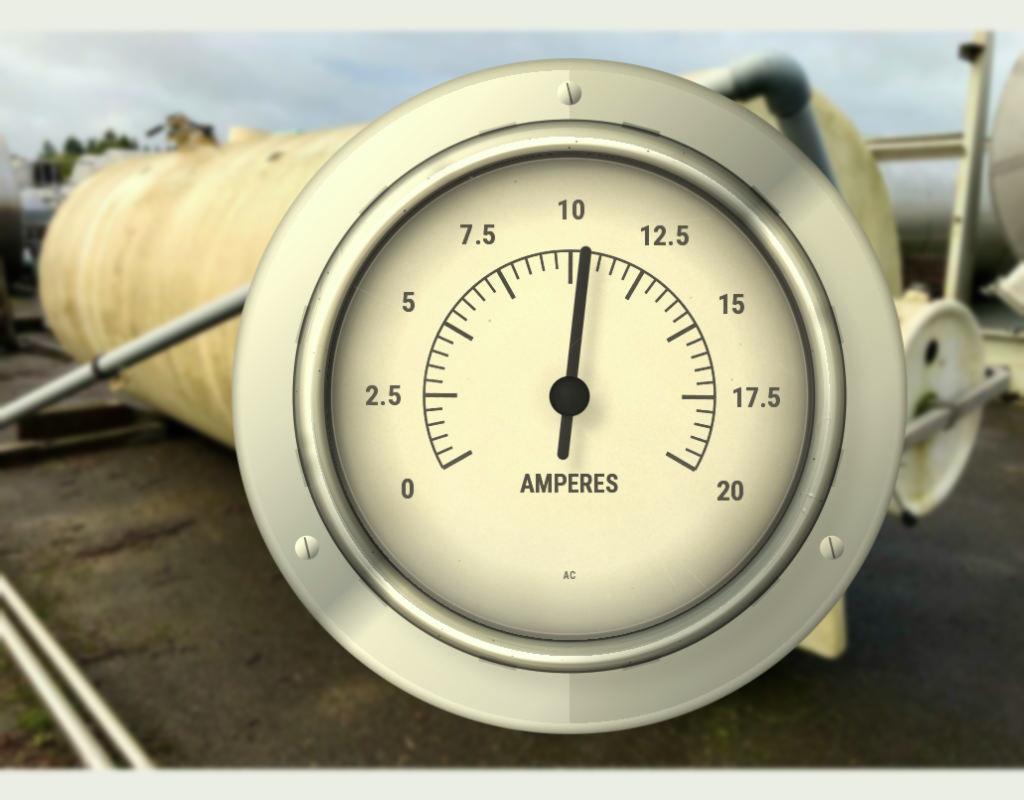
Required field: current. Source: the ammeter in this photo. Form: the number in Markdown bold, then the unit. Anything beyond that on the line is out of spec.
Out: **10.5** A
